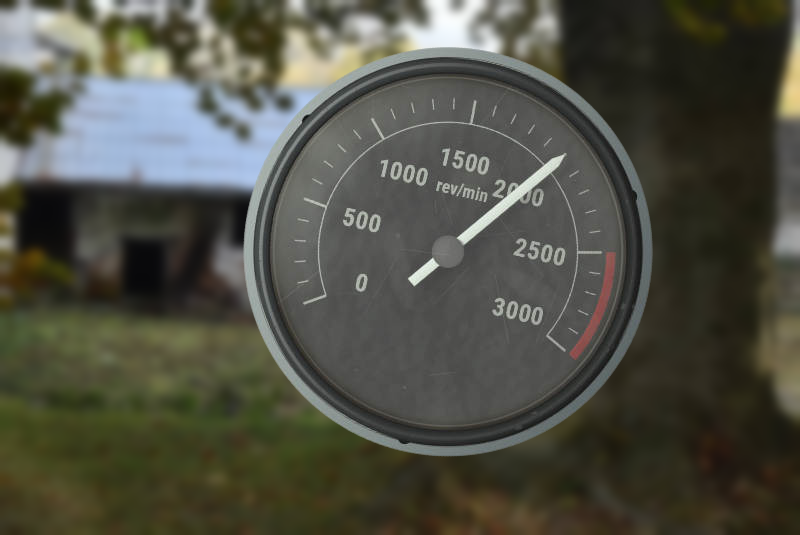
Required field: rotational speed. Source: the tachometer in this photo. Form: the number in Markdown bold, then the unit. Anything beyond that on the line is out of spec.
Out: **2000** rpm
